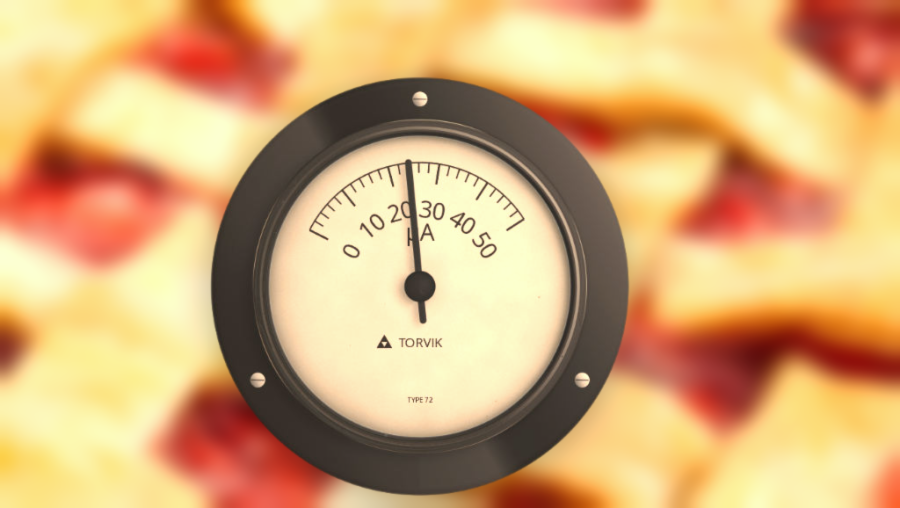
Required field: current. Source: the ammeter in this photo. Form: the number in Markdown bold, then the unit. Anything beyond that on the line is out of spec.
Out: **24** µA
